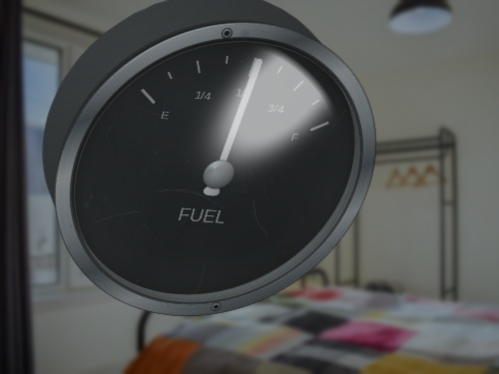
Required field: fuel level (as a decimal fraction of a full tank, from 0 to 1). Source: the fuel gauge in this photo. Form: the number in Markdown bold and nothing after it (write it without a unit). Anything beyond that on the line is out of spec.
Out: **0.5**
